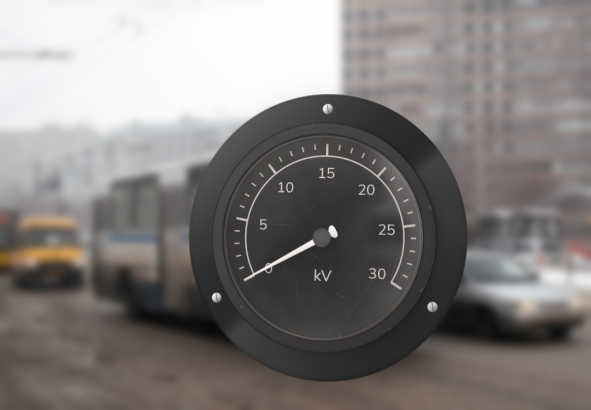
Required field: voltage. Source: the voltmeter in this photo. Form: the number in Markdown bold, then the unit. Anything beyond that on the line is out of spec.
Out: **0** kV
